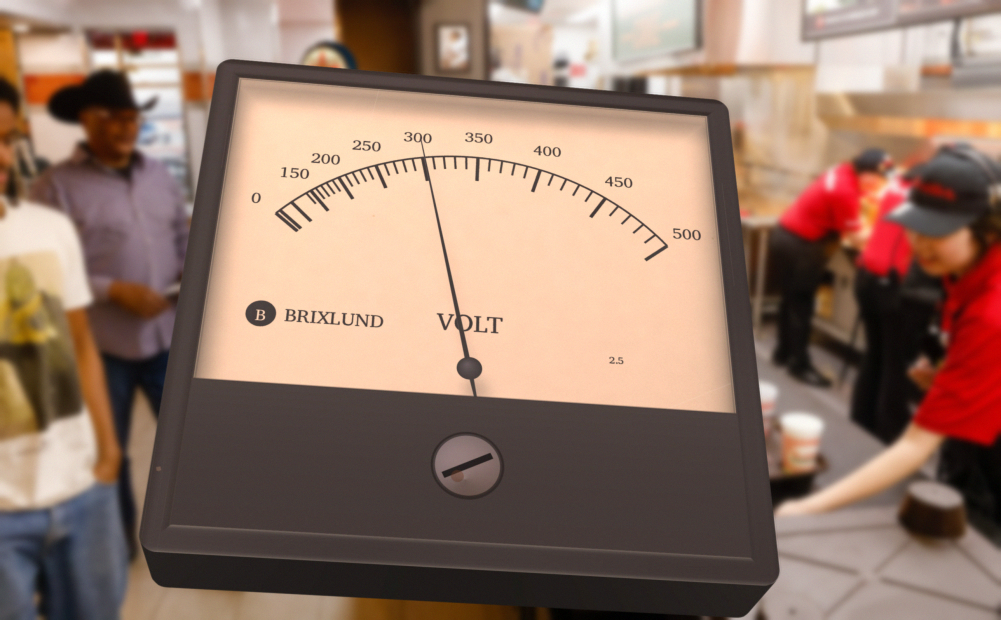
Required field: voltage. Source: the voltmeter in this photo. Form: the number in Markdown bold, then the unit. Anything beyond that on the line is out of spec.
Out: **300** V
